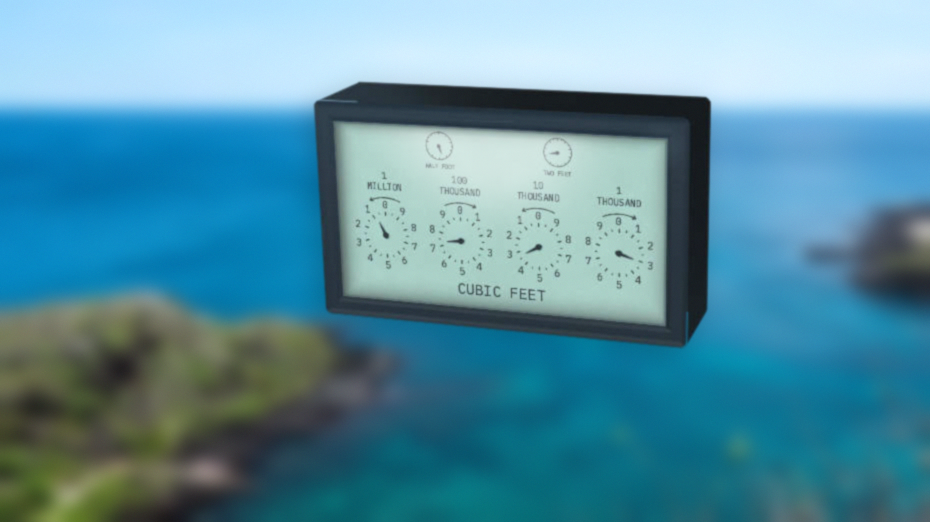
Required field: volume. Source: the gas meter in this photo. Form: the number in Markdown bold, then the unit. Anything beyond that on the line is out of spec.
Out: **73300** ft³
